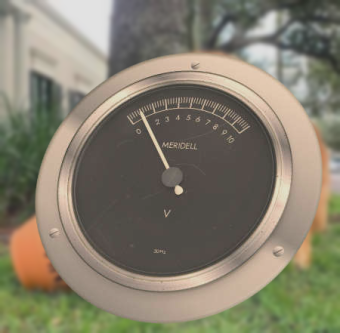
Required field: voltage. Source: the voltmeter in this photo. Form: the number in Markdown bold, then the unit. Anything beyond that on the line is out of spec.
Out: **1** V
